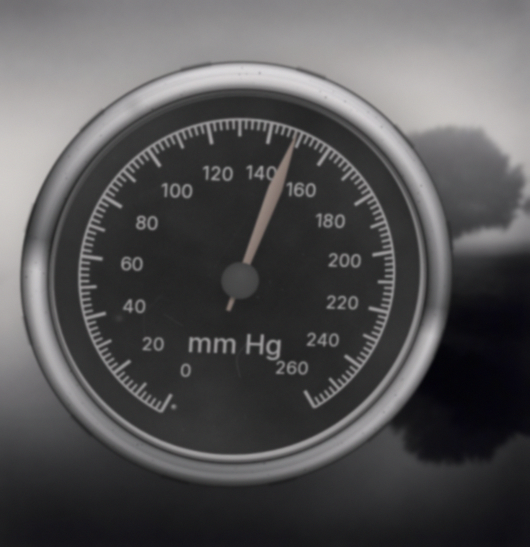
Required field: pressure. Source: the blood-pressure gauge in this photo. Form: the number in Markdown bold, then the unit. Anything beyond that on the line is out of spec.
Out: **148** mmHg
